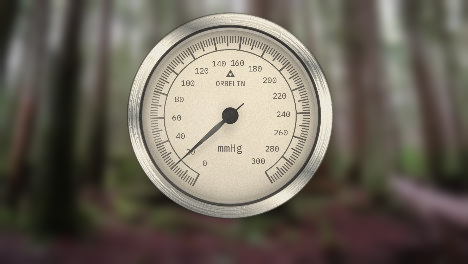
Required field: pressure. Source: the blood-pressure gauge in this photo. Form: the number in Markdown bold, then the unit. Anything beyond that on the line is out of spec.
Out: **20** mmHg
